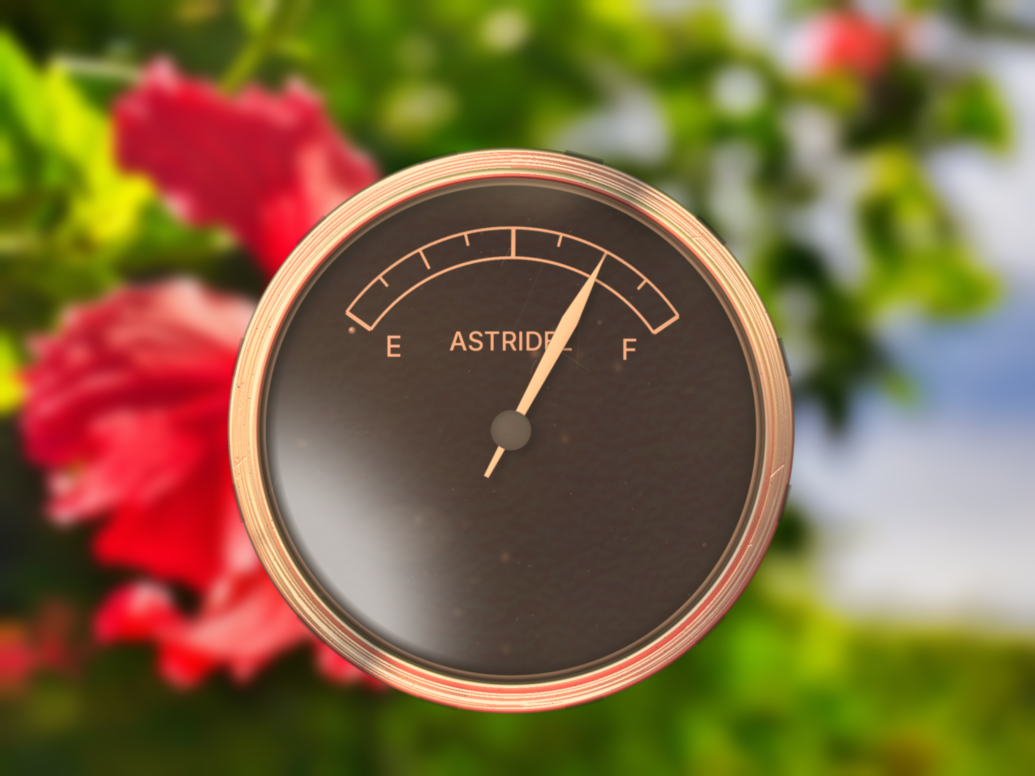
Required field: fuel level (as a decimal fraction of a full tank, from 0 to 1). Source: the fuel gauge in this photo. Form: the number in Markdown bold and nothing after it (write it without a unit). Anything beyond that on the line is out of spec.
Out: **0.75**
